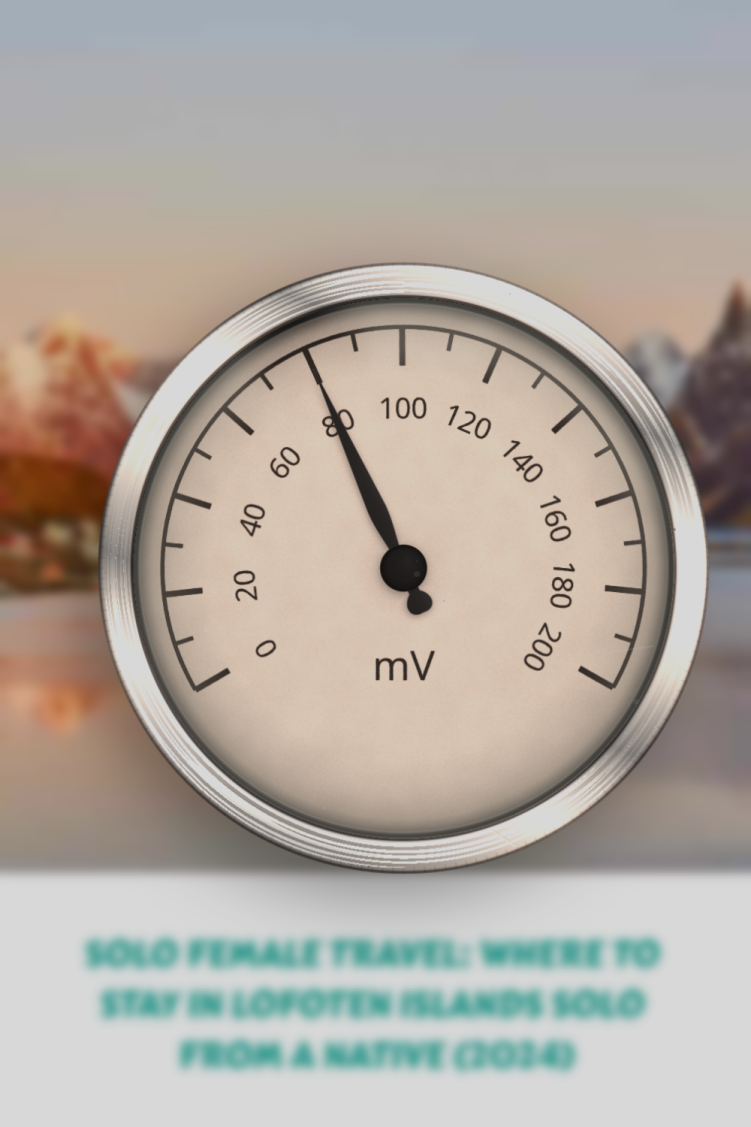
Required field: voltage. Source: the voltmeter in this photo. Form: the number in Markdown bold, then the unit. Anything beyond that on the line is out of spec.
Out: **80** mV
